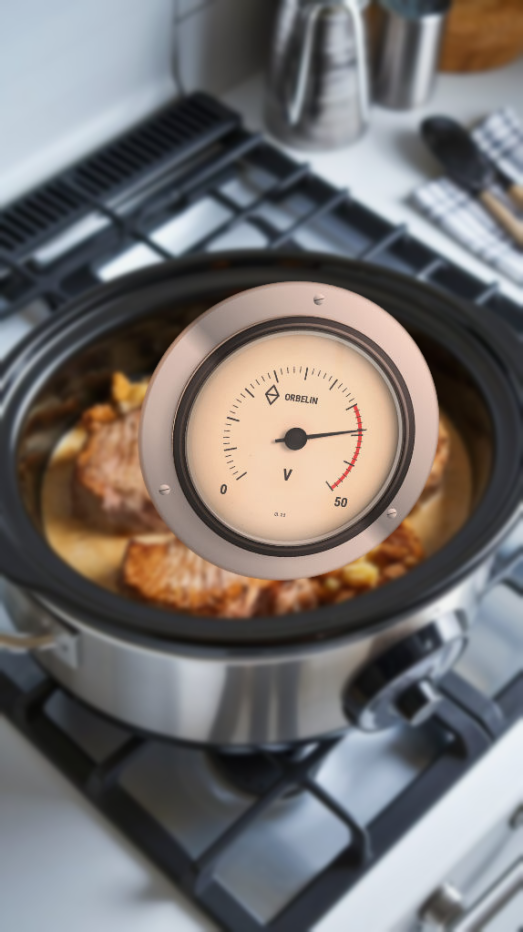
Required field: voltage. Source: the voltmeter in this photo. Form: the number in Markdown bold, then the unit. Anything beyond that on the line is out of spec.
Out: **39** V
